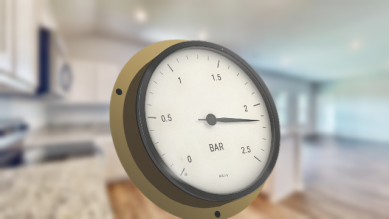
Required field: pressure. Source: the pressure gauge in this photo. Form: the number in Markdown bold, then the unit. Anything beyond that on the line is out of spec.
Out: **2.15** bar
